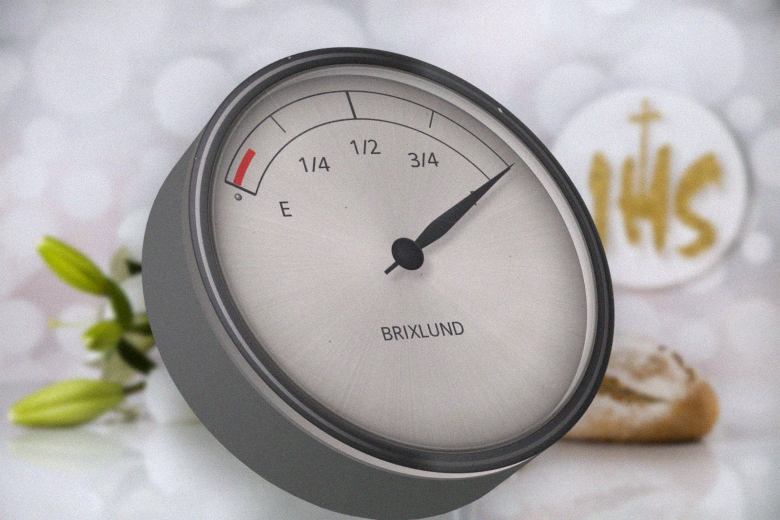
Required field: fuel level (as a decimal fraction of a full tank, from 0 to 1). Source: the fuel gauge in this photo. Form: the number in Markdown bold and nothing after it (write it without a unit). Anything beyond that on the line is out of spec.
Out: **1**
